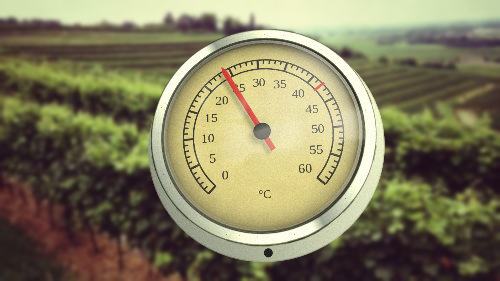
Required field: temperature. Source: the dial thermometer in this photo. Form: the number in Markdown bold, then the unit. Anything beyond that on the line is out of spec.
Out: **24** °C
